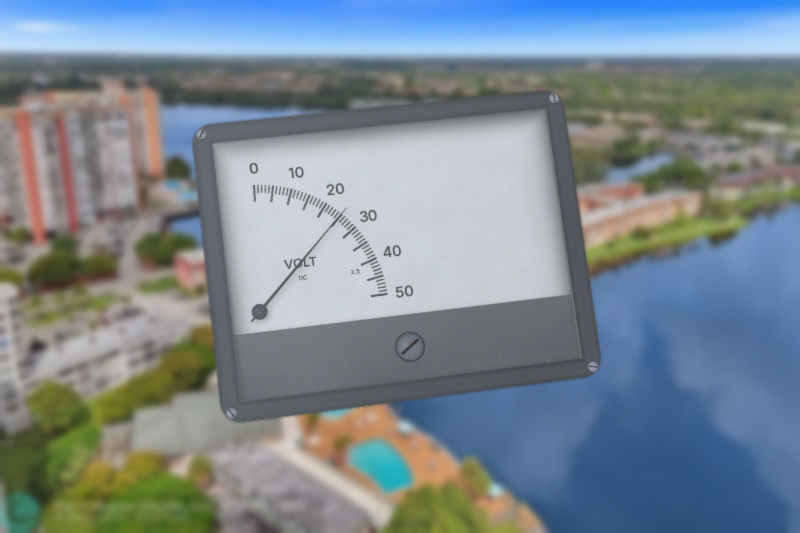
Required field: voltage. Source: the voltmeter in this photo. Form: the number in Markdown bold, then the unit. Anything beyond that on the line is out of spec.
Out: **25** V
